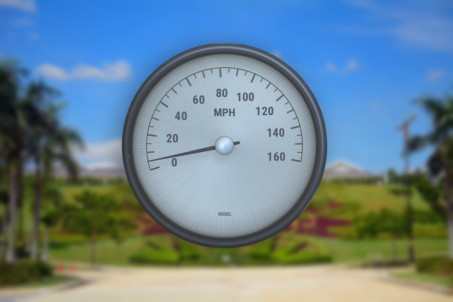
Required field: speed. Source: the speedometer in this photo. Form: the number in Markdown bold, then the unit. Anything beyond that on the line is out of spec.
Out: **5** mph
